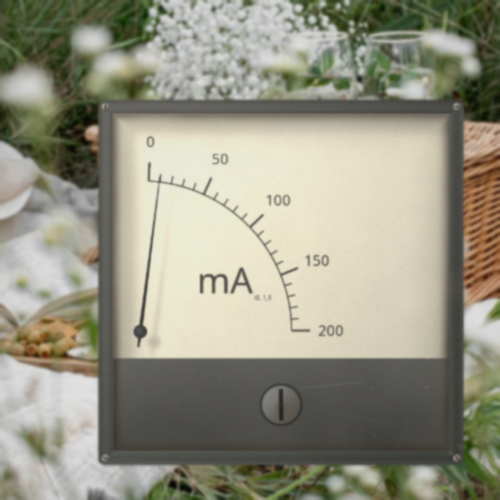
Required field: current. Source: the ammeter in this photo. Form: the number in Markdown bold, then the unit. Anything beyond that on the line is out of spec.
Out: **10** mA
